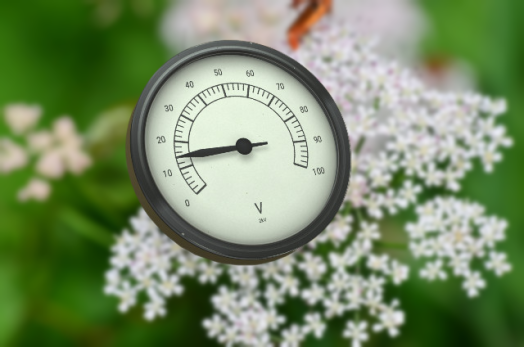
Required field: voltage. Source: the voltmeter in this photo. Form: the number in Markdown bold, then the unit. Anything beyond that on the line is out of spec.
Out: **14** V
